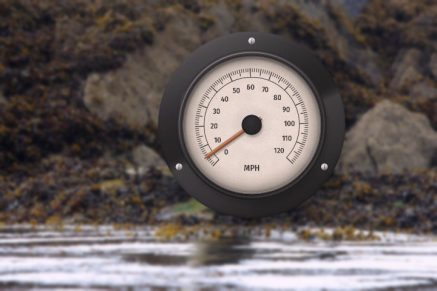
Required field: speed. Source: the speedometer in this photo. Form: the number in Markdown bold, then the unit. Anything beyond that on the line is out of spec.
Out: **5** mph
